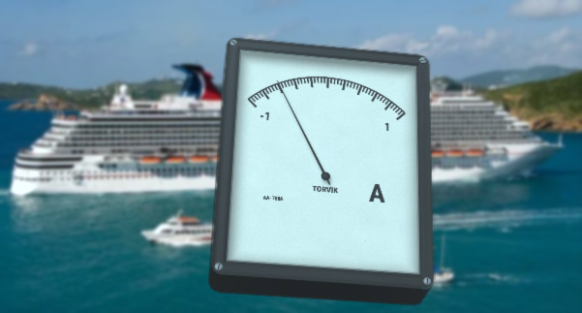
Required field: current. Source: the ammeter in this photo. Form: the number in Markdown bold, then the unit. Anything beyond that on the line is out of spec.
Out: **-0.6** A
